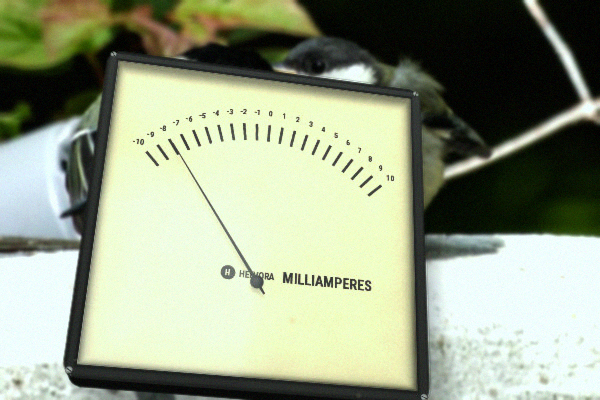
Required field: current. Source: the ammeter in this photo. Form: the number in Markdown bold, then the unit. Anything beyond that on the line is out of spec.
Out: **-8** mA
